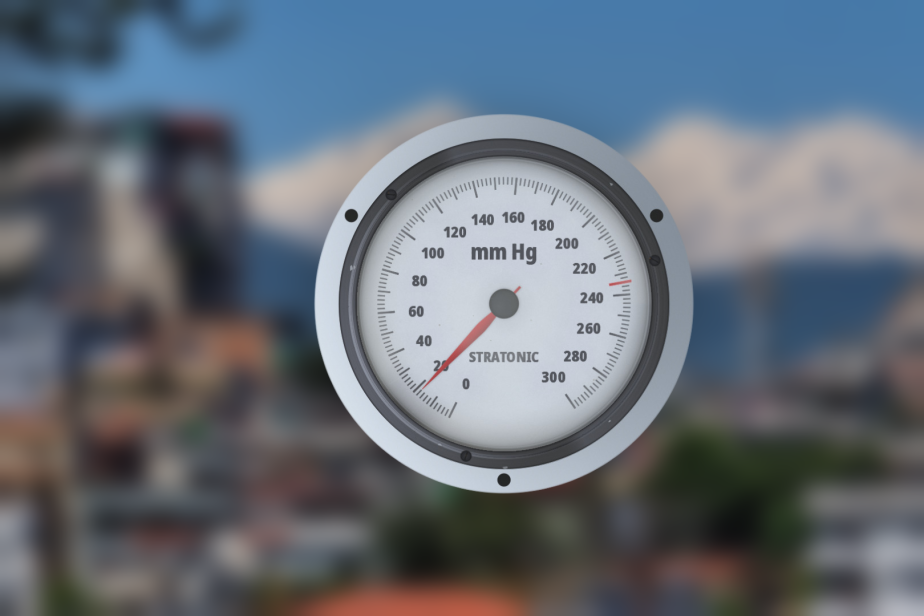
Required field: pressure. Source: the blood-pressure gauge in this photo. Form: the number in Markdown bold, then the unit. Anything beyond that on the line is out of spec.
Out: **18** mmHg
